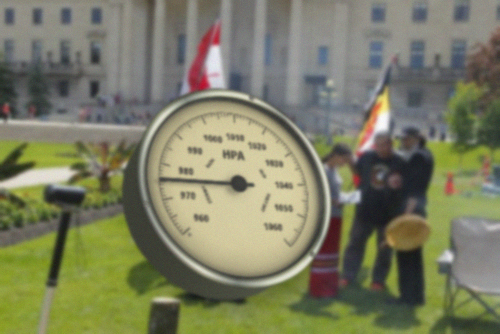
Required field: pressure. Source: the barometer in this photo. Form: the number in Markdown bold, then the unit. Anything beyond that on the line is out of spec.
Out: **975** hPa
